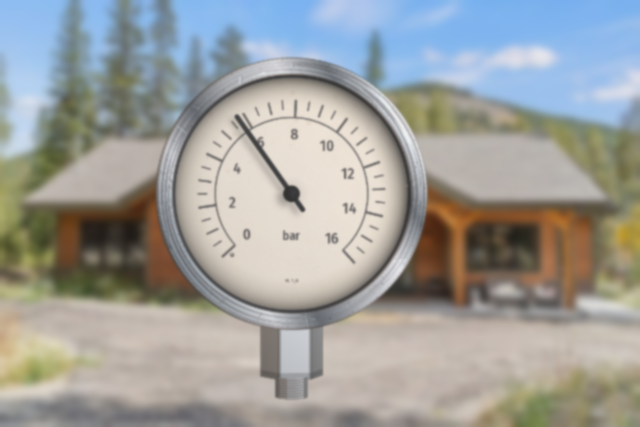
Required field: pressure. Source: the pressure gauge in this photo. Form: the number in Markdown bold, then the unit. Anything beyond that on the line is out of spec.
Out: **5.75** bar
